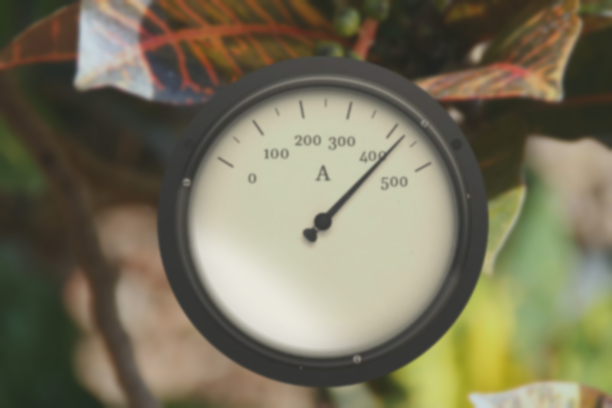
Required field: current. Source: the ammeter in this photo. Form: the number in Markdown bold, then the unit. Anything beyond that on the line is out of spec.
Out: **425** A
